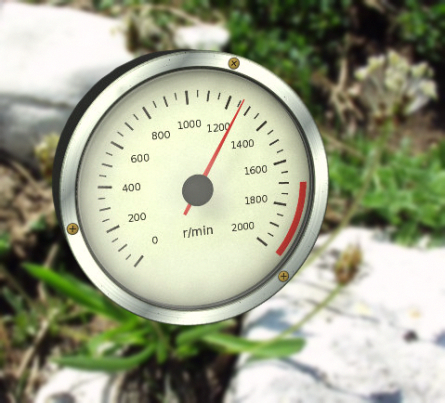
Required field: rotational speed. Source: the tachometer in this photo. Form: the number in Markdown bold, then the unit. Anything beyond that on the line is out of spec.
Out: **1250** rpm
